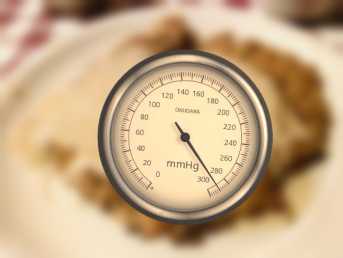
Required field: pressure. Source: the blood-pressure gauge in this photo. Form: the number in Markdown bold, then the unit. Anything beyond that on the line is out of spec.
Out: **290** mmHg
